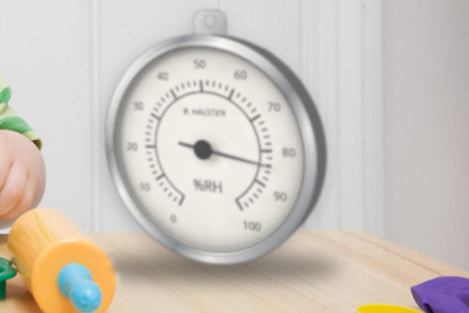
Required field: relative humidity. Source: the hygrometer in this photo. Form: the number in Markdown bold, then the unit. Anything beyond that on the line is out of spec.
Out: **84** %
